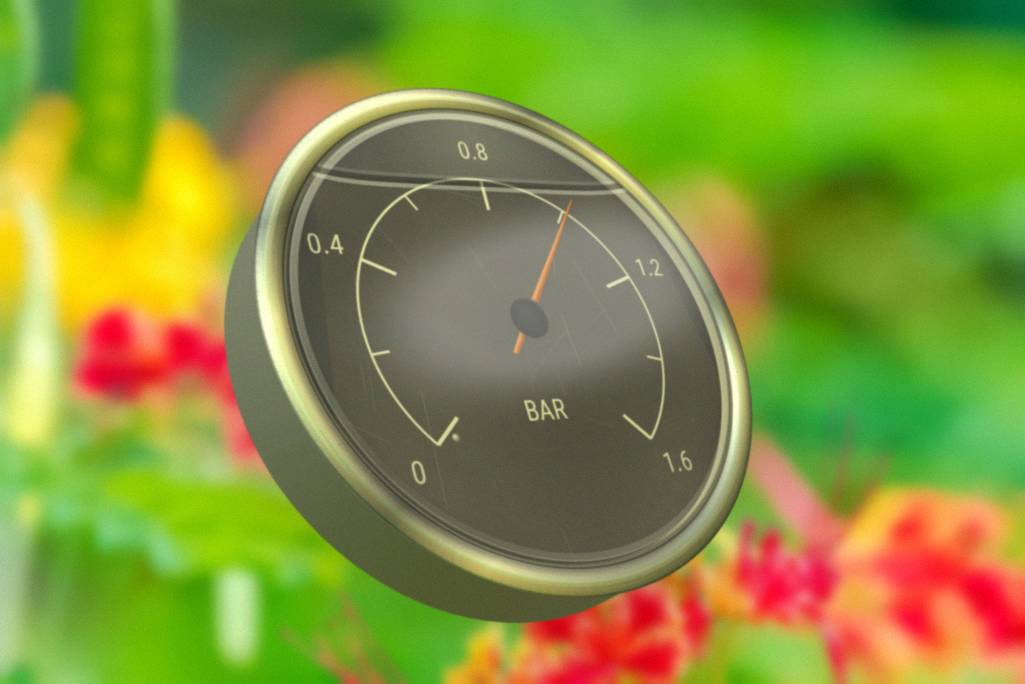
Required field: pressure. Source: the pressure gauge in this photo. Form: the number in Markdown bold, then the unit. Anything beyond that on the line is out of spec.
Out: **1** bar
